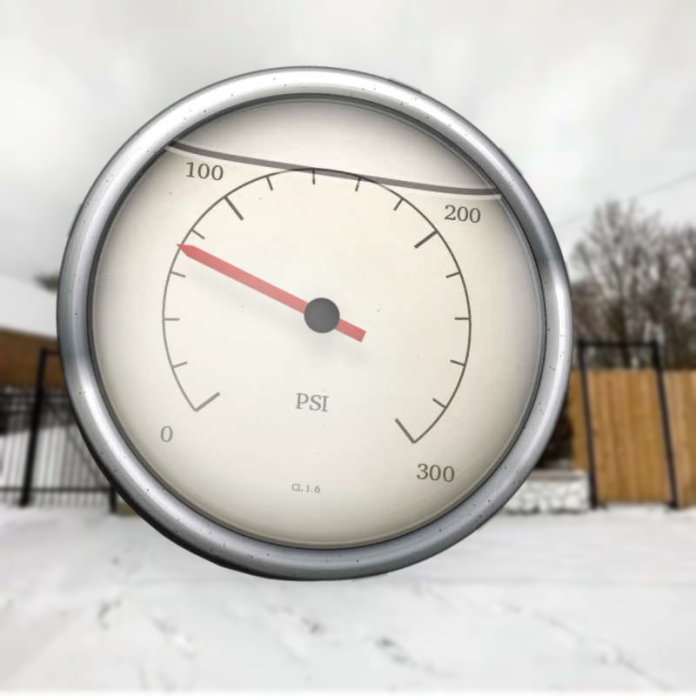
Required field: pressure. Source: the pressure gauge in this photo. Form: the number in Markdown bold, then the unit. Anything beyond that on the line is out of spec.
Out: **70** psi
